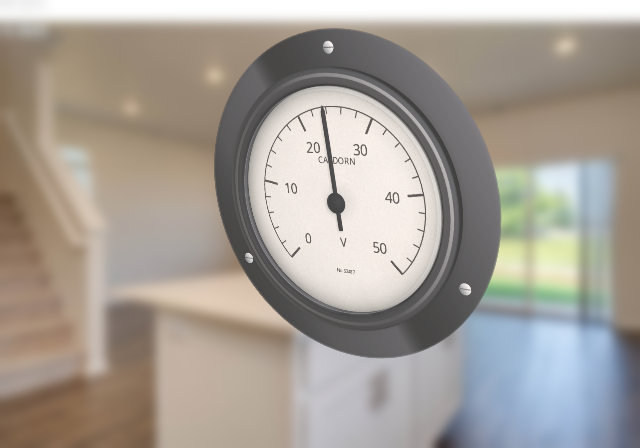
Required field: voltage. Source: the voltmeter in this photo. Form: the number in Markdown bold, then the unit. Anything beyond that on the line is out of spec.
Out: **24** V
